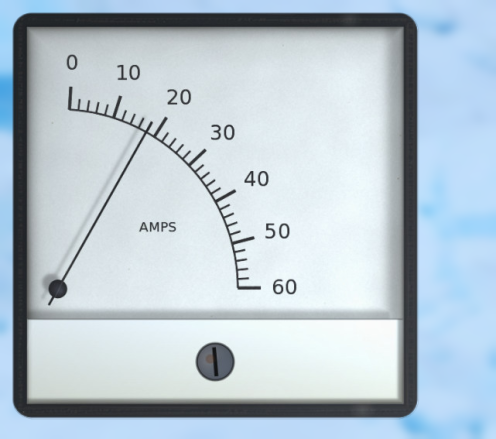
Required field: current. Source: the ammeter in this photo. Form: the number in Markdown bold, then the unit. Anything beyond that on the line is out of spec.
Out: **18** A
